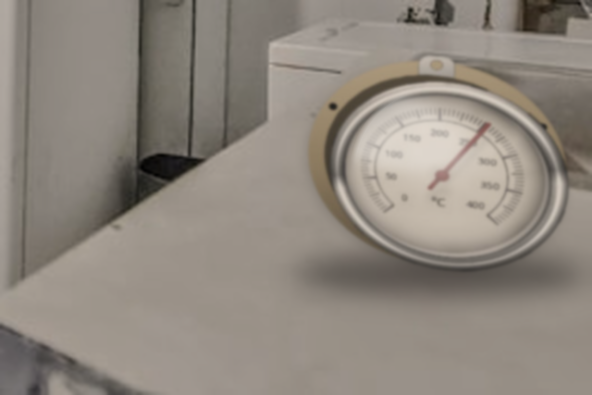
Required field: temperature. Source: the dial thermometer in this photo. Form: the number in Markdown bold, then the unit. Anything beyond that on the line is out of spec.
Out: **250** °C
